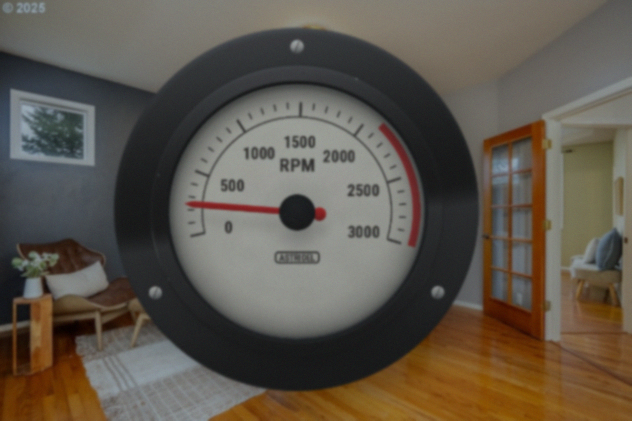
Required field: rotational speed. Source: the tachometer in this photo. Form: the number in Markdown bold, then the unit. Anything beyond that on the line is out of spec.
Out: **250** rpm
